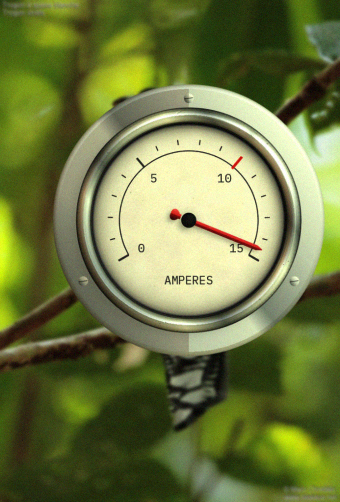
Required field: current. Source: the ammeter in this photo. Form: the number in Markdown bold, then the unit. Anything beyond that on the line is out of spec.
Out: **14.5** A
